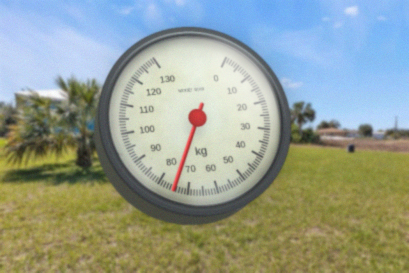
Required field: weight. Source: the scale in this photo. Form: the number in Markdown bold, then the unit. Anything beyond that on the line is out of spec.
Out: **75** kg
